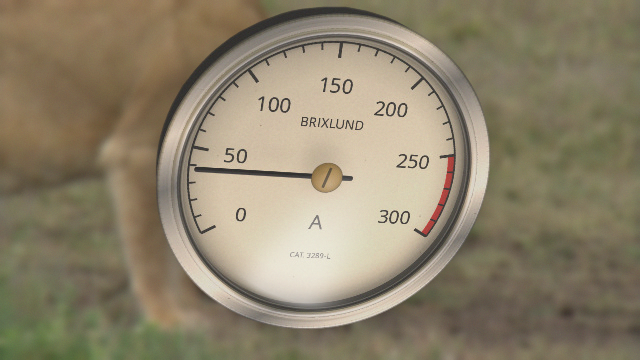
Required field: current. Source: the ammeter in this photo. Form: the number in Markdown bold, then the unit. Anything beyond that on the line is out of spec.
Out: **40** A
